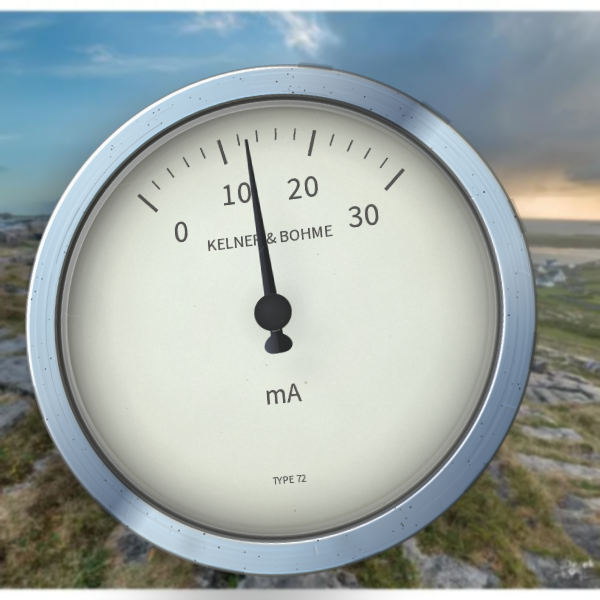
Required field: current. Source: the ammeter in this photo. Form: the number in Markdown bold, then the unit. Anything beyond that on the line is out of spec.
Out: **13** mA
